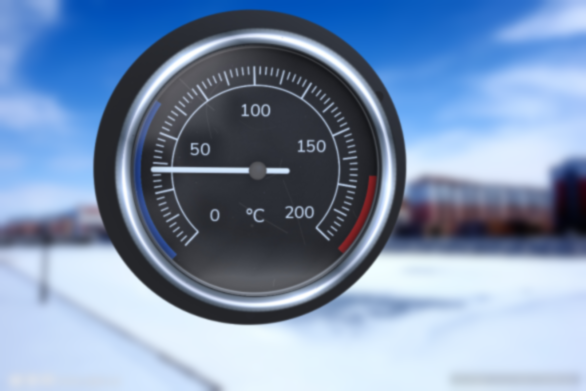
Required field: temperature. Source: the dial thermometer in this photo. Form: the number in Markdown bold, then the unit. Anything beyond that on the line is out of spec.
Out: **35** °C
